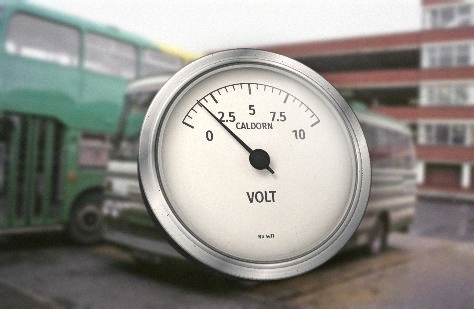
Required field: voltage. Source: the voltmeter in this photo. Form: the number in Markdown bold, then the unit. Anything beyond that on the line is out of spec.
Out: **1.5** V
